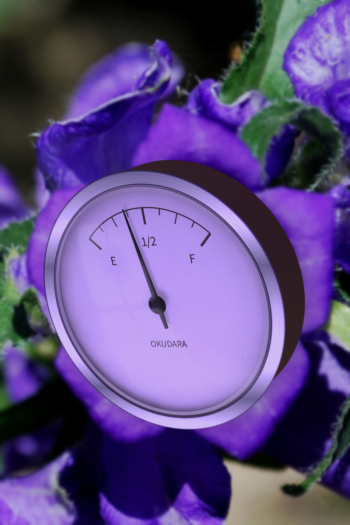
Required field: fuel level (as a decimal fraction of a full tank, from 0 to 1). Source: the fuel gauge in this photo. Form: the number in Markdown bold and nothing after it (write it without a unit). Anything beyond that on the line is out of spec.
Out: **0.375**
